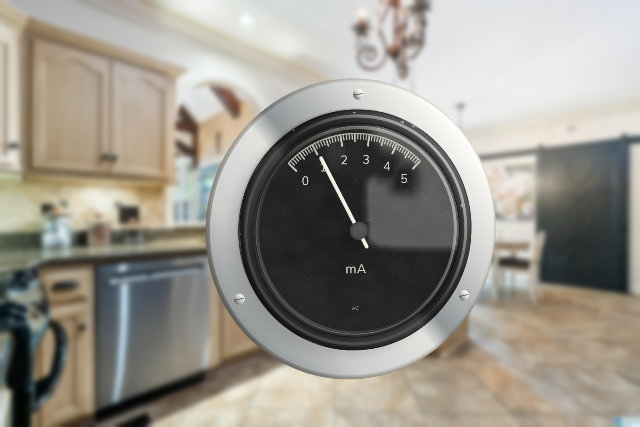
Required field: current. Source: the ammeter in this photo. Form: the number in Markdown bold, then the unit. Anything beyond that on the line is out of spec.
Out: **1** mA
